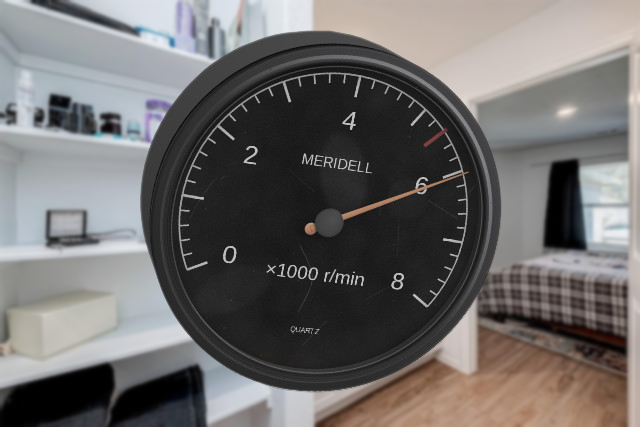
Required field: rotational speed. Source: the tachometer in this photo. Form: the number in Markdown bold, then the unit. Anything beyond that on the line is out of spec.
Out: **6000** rpm
